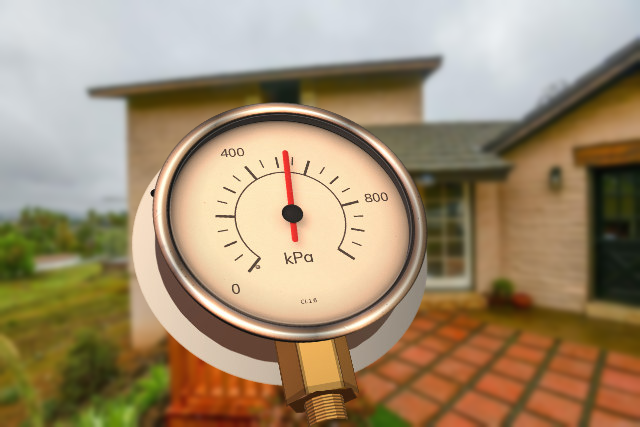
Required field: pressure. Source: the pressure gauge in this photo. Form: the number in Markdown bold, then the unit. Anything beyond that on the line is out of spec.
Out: **525** kPa
